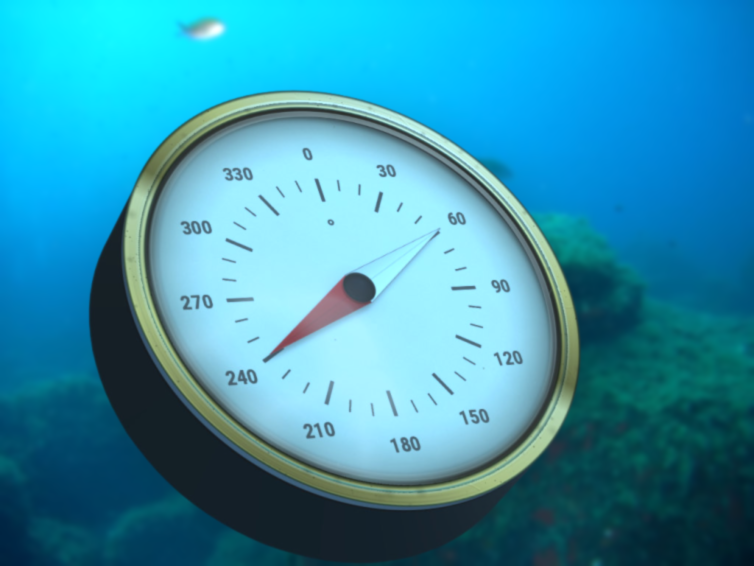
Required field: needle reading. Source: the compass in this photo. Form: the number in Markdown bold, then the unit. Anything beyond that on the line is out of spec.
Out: **240** °
